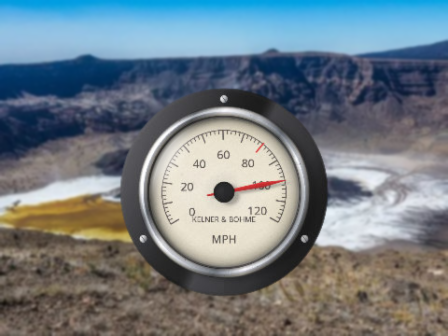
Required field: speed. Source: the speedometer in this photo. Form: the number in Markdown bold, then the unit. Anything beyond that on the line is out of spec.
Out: **100** mph
